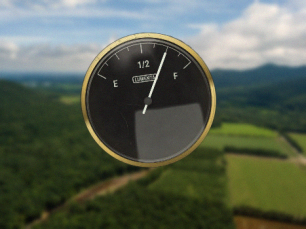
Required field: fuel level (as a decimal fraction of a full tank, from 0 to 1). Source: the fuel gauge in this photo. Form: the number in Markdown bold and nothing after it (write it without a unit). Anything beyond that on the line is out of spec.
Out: **0.75**
